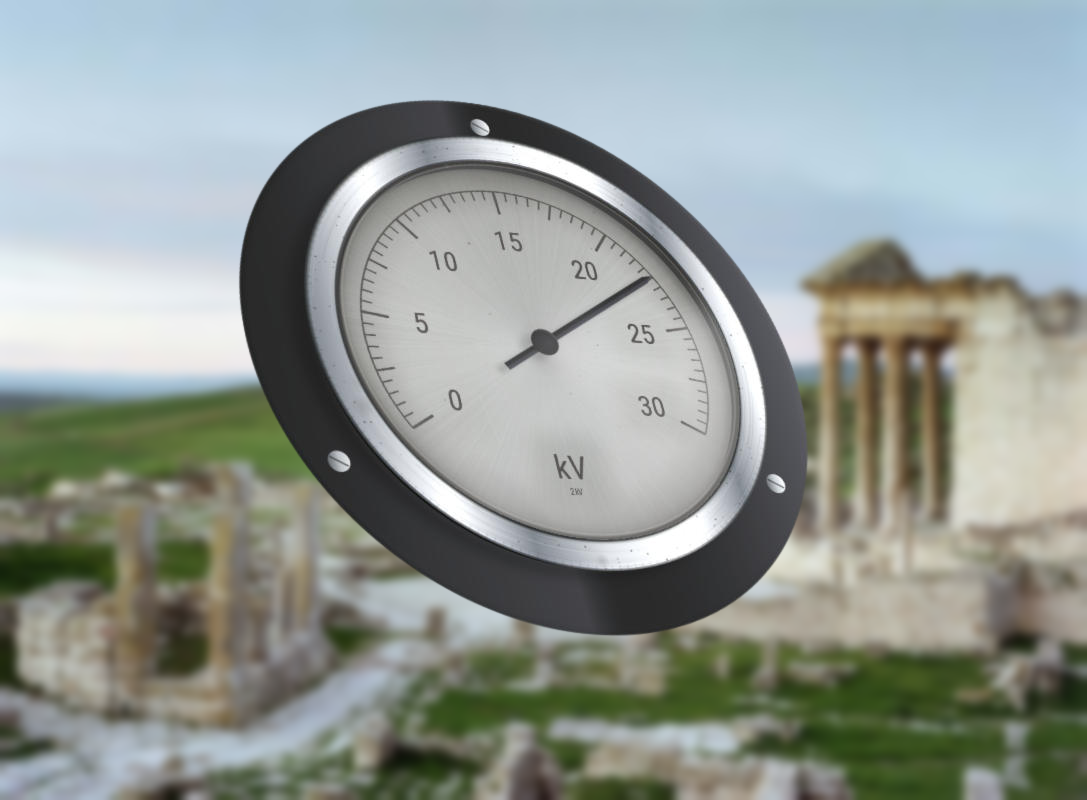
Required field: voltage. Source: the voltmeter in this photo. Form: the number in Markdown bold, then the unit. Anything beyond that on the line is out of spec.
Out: **22.5** kV
